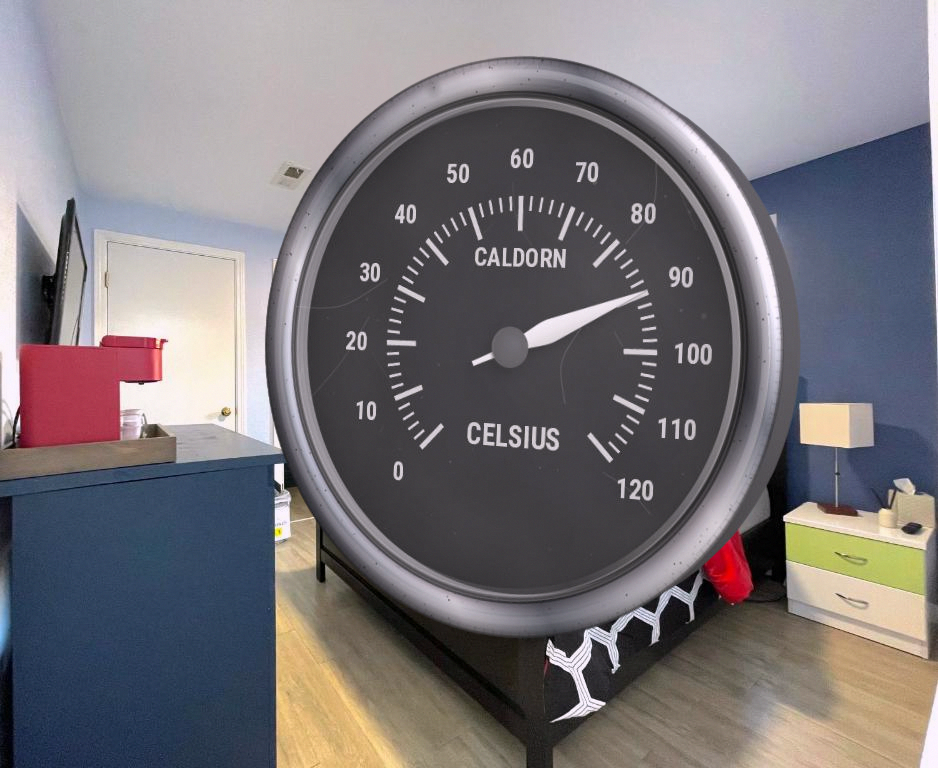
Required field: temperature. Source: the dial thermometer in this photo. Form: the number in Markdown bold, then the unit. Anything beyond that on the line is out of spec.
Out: **90** °C
